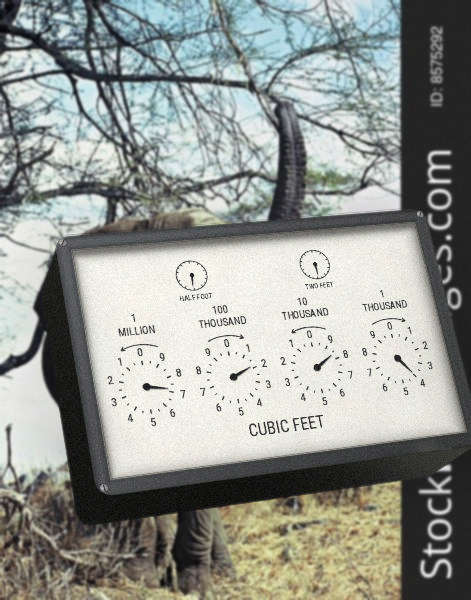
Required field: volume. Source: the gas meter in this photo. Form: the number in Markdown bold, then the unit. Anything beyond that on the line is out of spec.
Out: **718400** ft³
